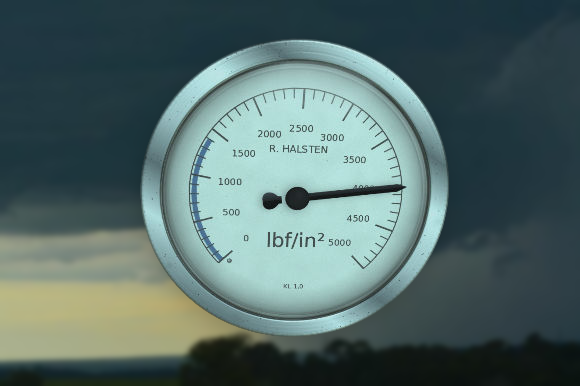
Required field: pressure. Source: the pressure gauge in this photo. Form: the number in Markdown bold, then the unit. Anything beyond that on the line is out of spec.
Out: **4000** psi
